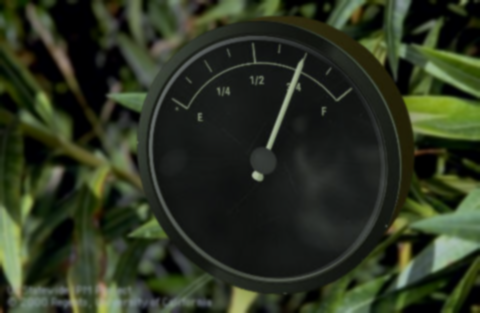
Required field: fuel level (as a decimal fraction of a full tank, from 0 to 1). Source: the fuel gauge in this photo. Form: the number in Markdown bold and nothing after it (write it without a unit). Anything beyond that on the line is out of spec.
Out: **0.75**
